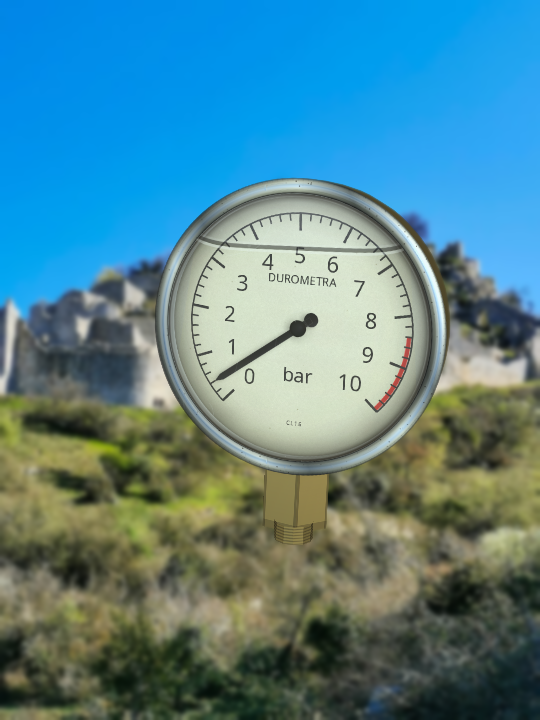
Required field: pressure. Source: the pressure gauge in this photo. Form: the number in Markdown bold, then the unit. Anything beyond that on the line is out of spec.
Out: **0.4** bar
